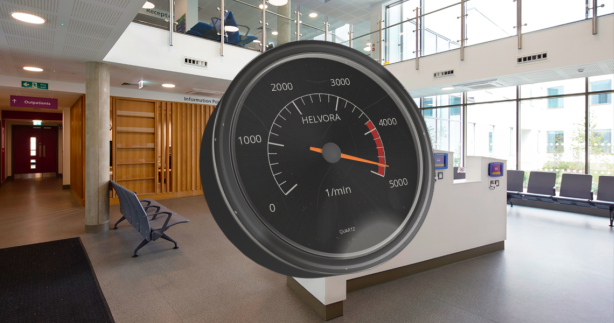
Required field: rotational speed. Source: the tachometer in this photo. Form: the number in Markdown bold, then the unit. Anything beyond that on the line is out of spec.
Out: **4800** rpm
